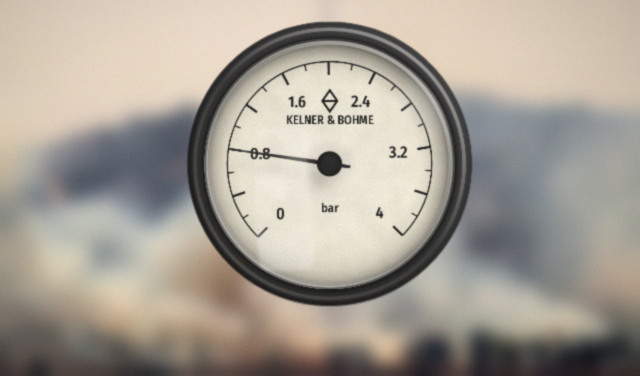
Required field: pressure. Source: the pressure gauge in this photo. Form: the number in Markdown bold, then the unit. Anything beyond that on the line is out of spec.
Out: **0.8** bar
